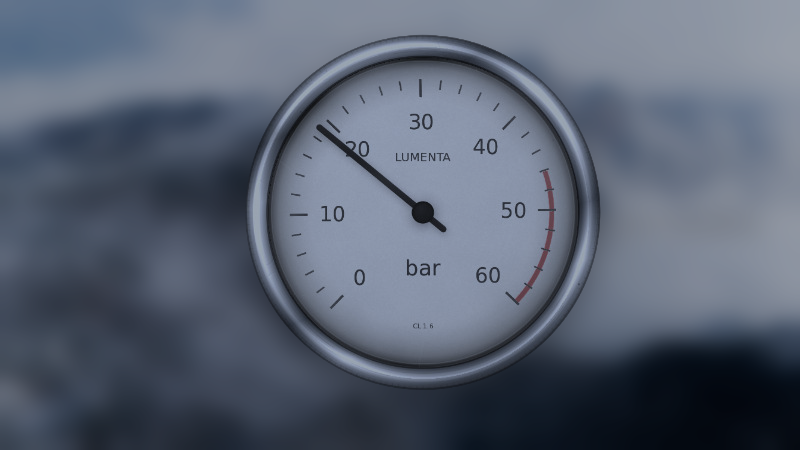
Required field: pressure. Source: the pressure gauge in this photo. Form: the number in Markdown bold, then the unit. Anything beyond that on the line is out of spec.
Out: **19** bar
